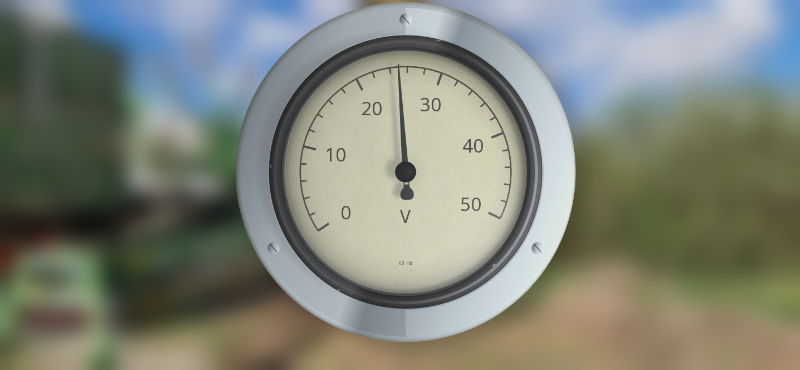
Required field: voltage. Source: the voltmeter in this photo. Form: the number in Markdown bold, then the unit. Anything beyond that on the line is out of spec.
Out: **25** V
